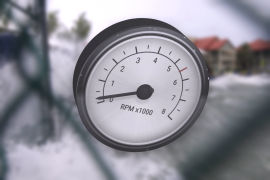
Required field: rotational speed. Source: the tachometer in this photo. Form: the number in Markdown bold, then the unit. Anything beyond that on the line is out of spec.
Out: **250** rpm
